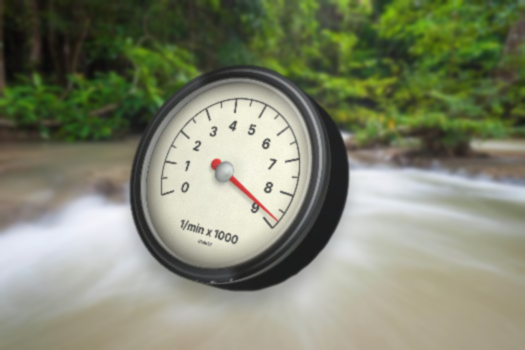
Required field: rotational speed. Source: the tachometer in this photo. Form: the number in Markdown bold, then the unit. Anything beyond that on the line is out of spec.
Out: **8750** rpm
